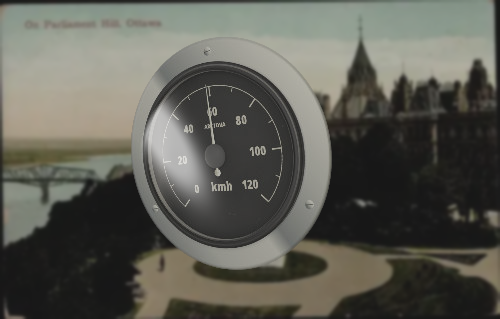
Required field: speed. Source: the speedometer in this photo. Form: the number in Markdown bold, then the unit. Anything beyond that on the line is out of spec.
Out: **60** km/h
